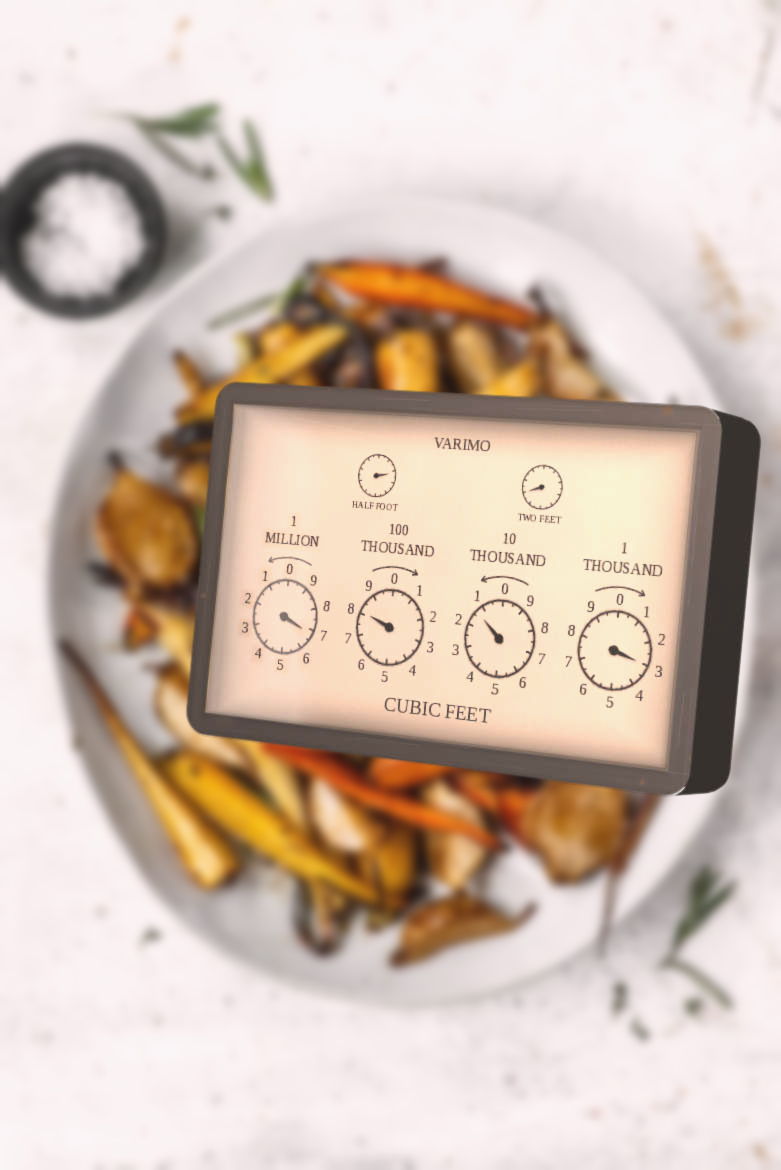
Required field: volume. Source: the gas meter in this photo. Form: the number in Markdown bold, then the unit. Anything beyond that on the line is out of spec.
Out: **681300** ft³
